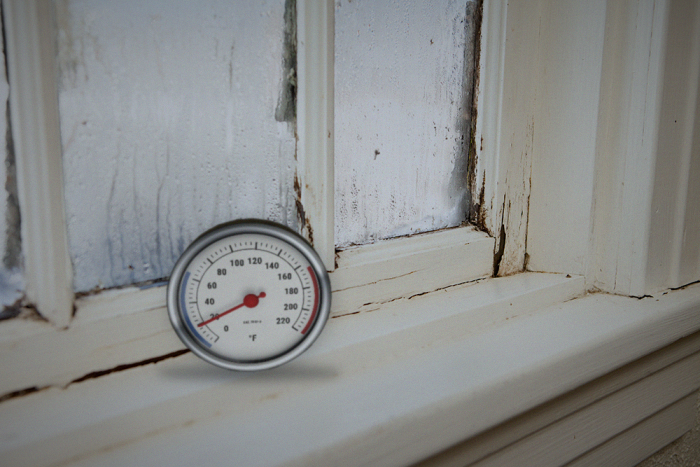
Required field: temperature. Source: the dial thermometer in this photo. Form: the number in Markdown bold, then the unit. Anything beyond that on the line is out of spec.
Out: **20** °F
